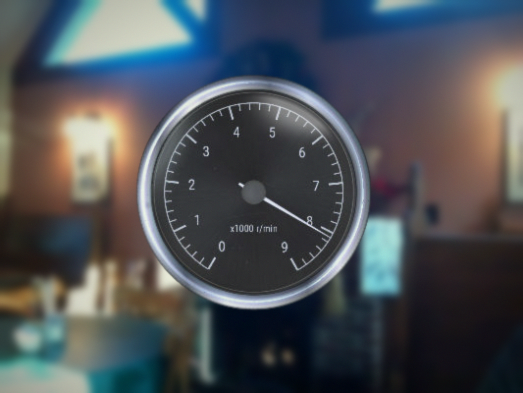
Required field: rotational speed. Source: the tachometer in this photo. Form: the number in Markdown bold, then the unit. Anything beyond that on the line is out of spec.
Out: **8100** rpm
